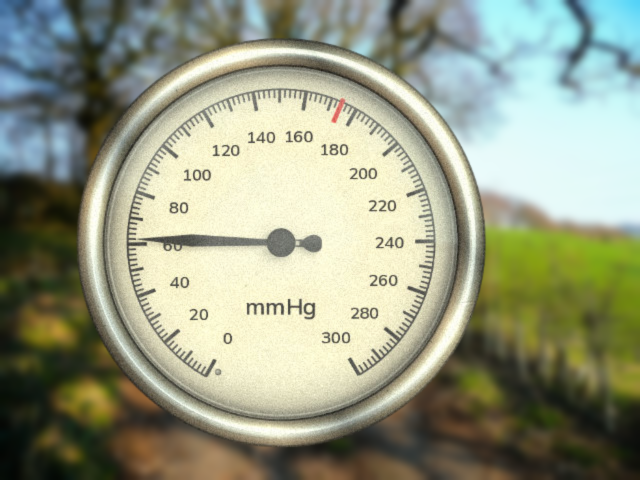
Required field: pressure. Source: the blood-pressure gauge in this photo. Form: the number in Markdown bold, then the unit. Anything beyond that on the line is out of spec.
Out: **62** mmHg
